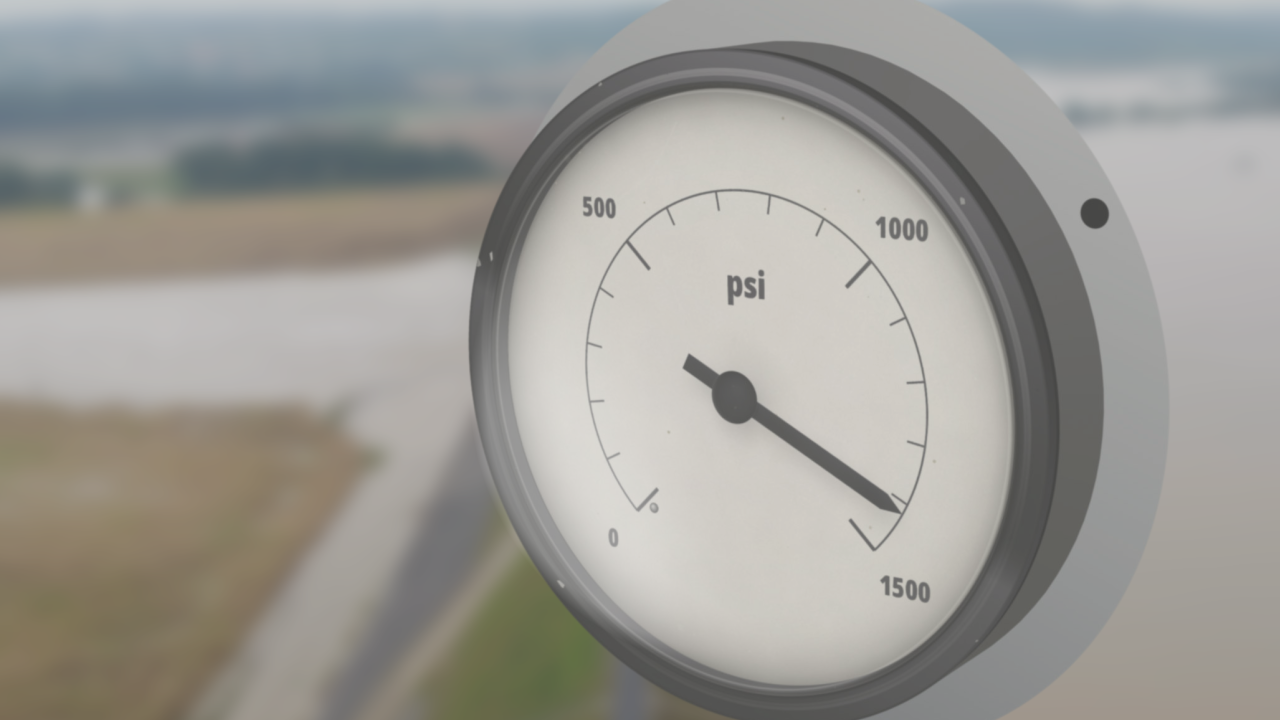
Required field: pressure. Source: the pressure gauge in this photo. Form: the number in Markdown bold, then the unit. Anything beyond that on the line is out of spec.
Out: **1400** psi
